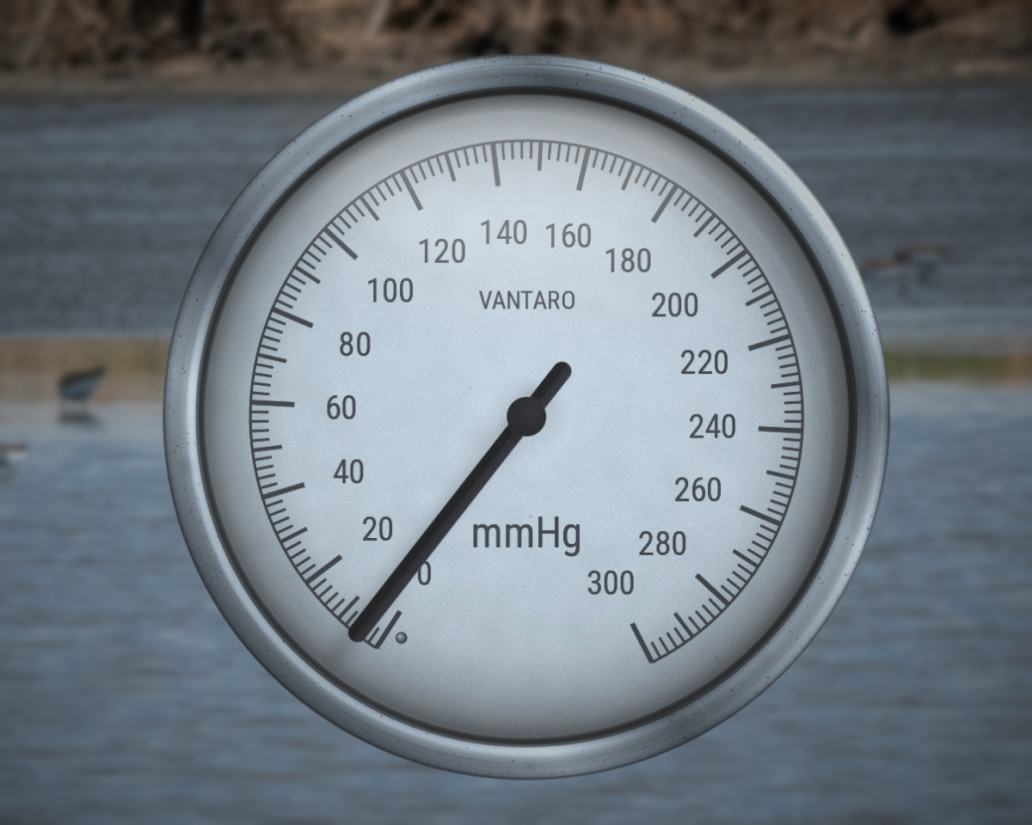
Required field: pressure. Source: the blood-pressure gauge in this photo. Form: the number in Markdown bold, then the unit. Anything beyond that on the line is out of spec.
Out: **5** mmHg
